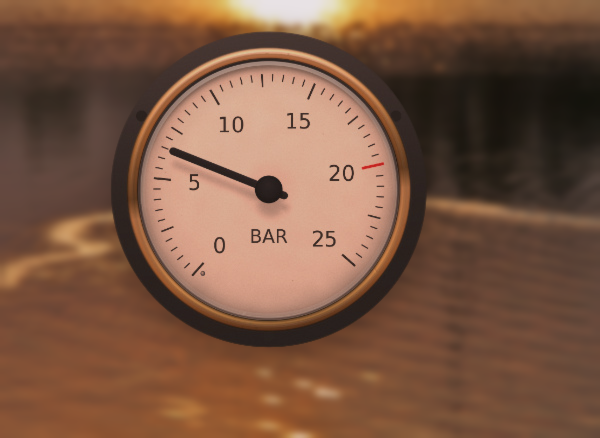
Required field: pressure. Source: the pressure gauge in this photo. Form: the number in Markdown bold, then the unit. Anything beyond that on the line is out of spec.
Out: **6.5** bar
